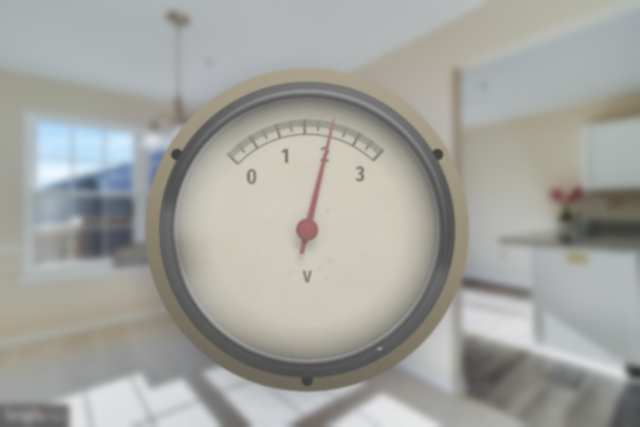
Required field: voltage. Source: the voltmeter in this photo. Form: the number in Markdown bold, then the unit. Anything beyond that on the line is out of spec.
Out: **2** V
